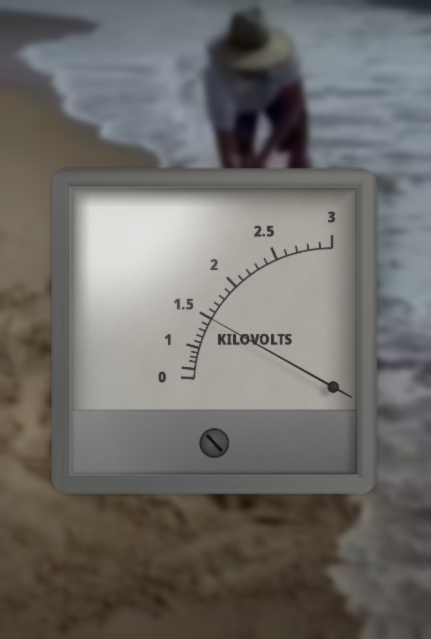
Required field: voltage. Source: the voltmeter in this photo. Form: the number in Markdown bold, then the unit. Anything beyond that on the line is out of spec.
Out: **1.5** kV
